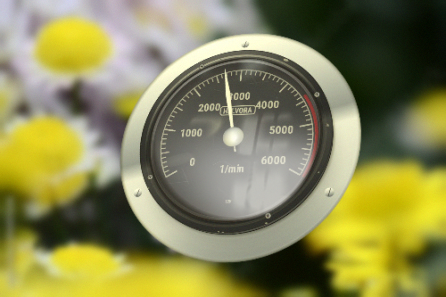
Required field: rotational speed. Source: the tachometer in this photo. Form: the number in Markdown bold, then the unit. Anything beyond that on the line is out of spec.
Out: **2700** rpm
